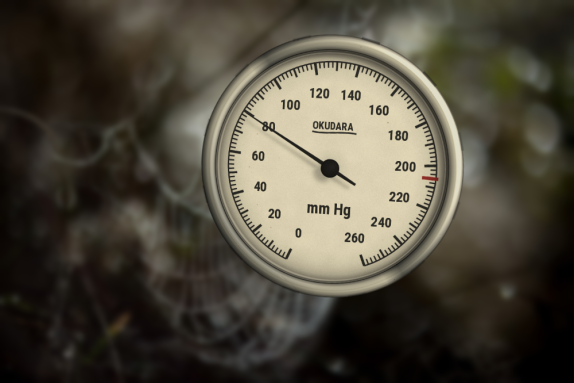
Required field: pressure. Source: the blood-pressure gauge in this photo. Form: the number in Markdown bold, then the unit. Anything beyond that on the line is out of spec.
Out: **80** mmHg
